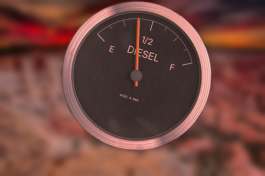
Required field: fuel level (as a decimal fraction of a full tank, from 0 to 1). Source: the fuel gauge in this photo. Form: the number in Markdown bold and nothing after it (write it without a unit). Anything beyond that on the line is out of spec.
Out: **0.375**
